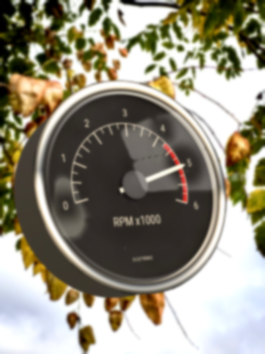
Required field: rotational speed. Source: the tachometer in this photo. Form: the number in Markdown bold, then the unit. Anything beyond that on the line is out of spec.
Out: **5000** rpm
